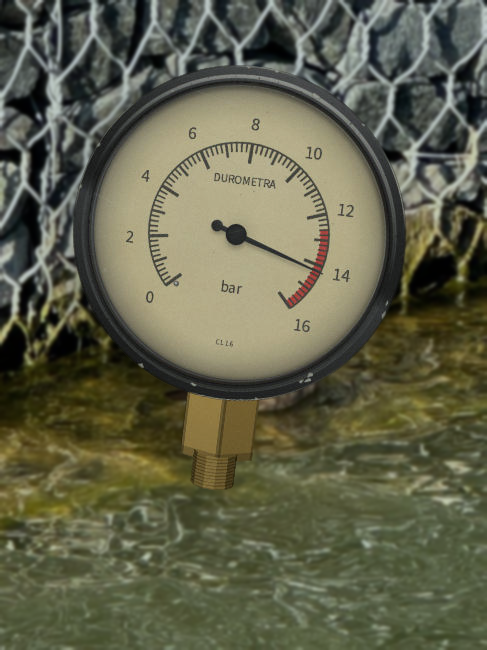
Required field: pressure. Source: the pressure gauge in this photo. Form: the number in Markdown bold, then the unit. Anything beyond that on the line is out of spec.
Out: **14.2** bar
